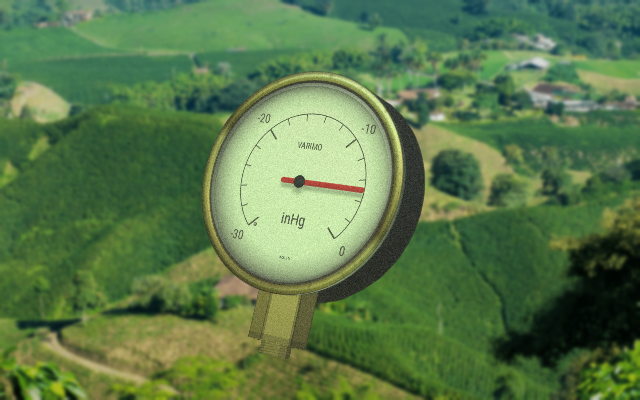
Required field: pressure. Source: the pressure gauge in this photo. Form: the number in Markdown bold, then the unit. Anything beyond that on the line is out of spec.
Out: **-5** inHg
